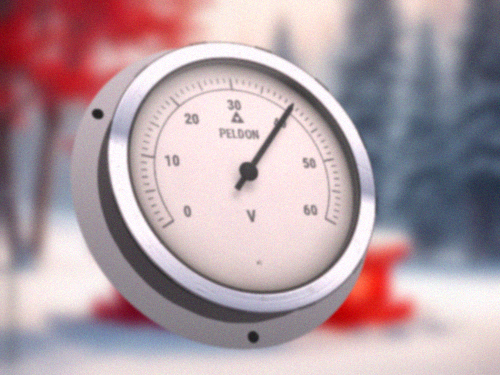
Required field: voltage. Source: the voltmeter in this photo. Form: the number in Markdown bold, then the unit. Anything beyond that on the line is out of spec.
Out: **40** V
